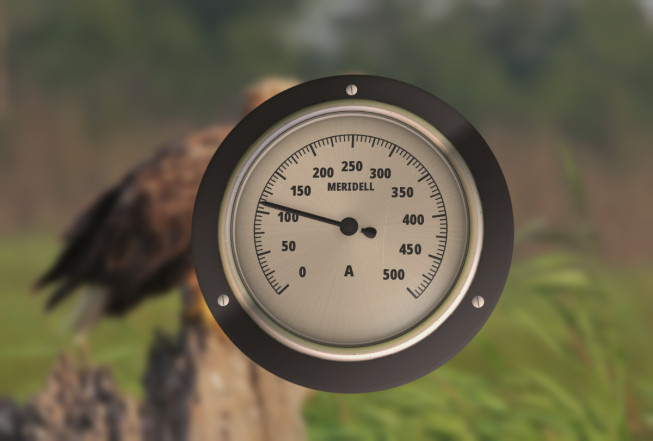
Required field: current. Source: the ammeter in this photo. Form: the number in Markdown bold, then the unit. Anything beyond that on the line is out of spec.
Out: **110** A
